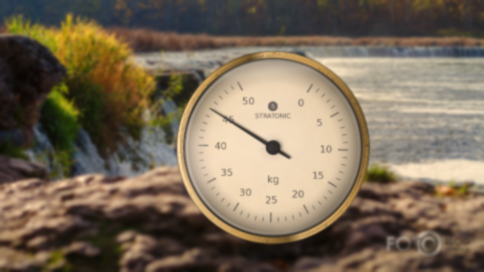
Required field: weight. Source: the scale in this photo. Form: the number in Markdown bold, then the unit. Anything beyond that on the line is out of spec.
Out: **45** kg
